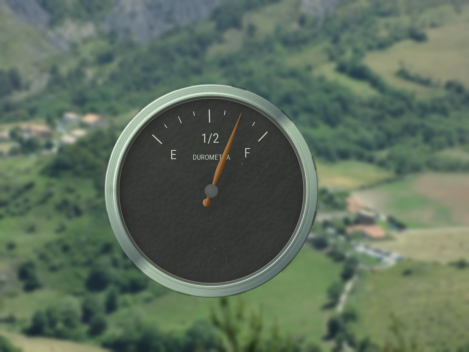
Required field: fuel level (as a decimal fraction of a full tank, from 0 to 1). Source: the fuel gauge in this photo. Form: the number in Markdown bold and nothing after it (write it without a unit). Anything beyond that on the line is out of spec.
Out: **0.75**
